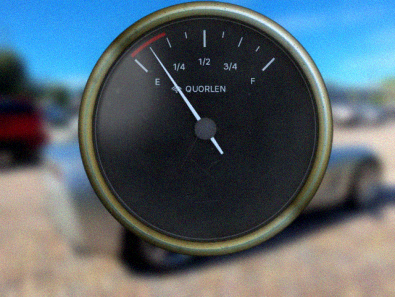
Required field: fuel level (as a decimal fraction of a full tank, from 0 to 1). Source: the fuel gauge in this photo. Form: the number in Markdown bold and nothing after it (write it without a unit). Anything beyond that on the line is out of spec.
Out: **0.125**
